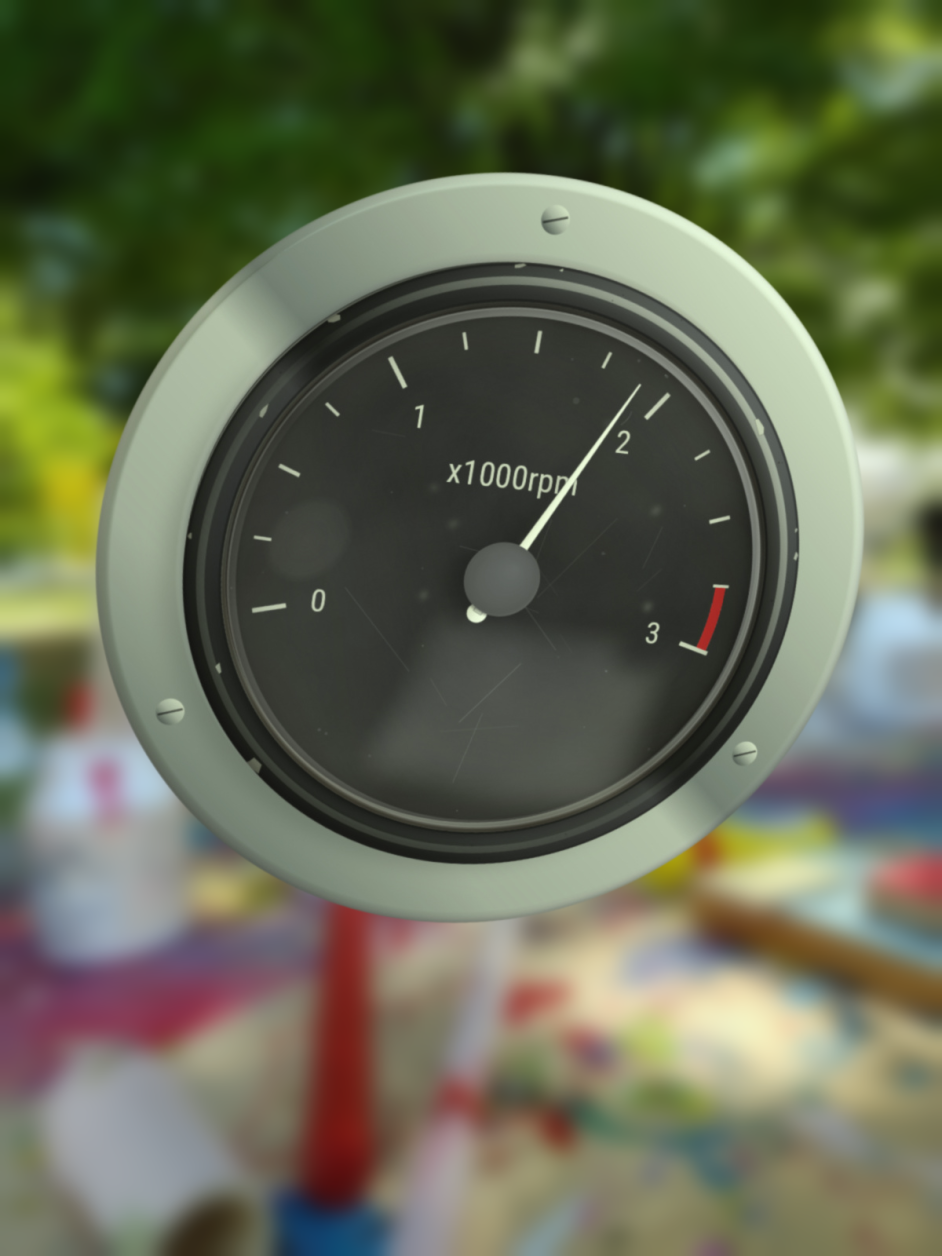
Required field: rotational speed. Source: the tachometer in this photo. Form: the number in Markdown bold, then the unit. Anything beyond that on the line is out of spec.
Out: **1875** rpm
